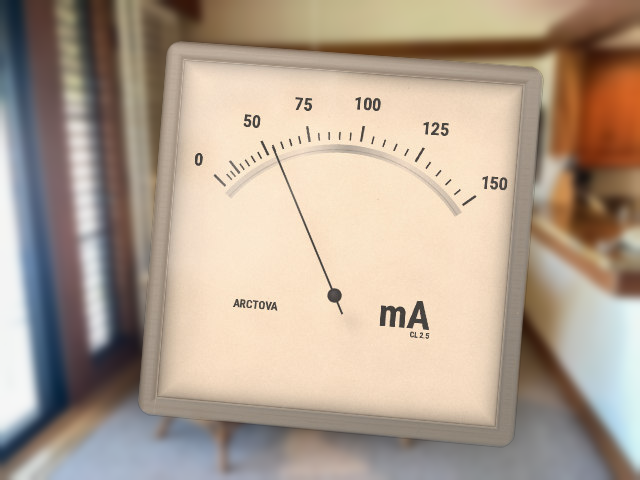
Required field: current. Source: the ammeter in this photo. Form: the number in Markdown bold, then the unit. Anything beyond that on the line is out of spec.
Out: **55** mA
